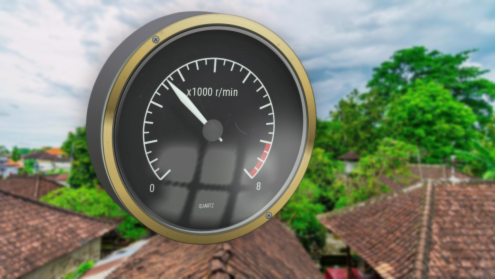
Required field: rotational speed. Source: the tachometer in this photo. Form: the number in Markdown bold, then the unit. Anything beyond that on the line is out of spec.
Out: **2625** rpm
